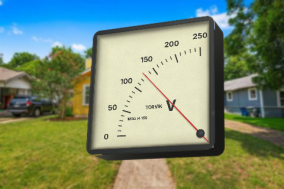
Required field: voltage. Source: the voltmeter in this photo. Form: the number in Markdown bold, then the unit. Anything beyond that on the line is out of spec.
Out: **130** V
